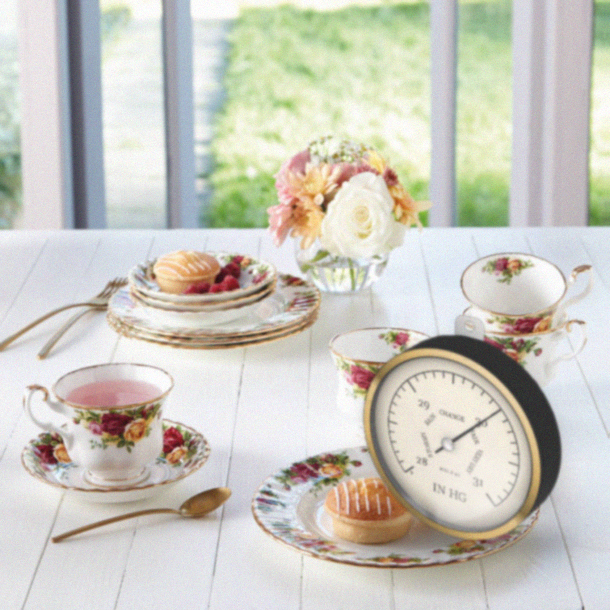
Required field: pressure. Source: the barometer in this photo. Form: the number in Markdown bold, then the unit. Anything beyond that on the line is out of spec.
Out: **30** inHg
